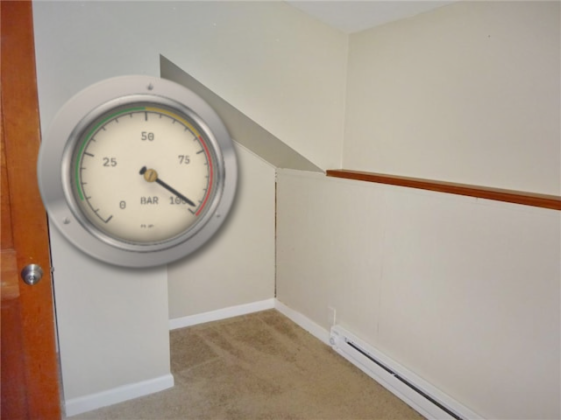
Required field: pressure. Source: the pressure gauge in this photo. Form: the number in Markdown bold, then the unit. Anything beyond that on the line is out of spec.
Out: **97.5** bar
